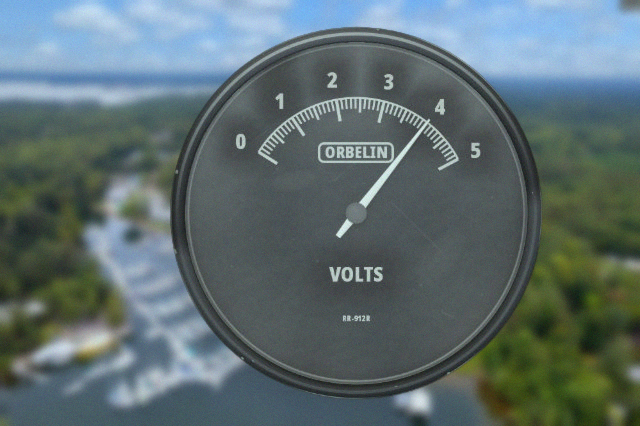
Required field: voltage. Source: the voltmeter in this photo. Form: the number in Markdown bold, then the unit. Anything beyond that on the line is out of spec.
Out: **4** V
